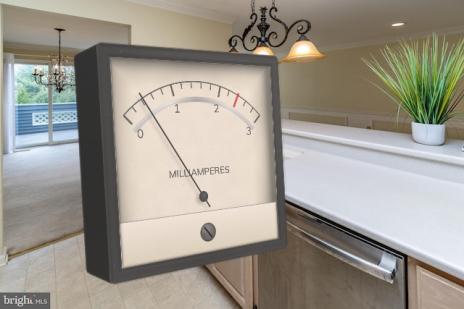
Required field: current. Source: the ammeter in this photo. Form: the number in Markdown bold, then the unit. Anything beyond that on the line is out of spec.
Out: **0.4** mA
